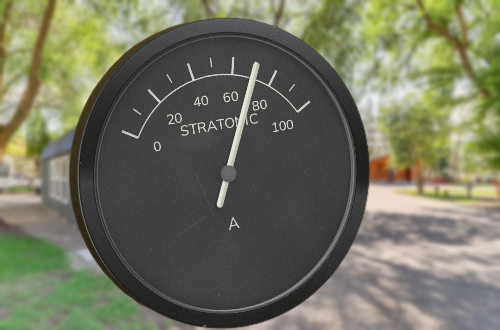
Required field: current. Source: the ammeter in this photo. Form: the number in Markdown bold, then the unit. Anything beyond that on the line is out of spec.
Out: **70** A
